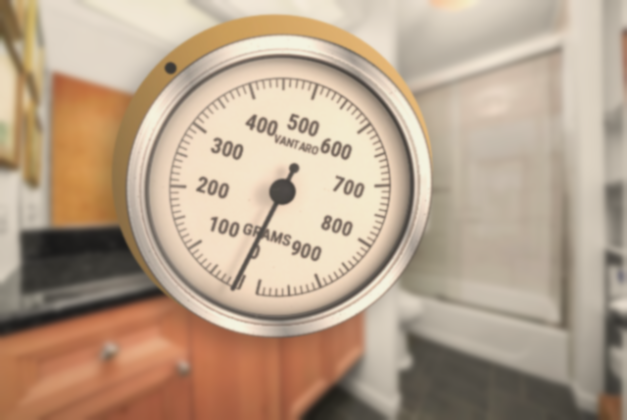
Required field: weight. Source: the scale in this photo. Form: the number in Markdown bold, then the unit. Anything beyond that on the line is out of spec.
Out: **10** g
